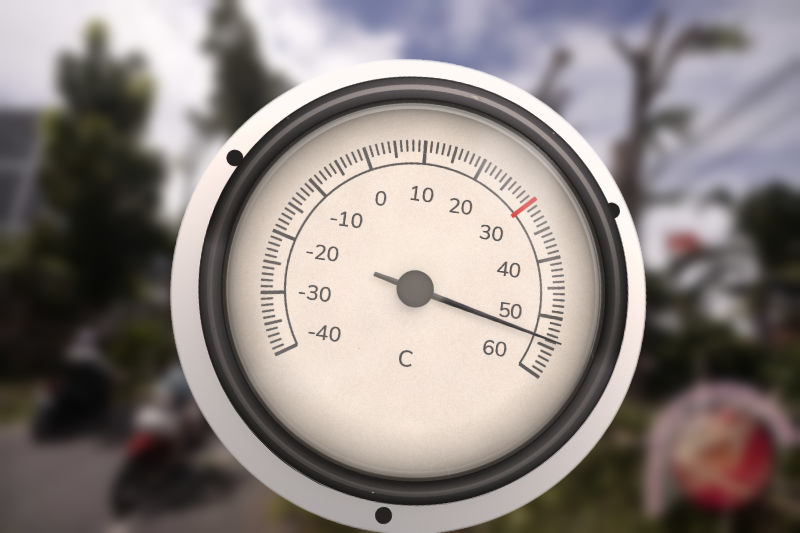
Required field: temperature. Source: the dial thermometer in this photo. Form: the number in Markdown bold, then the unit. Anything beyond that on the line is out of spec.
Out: **54** °C
